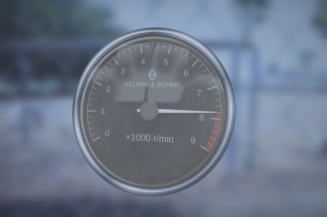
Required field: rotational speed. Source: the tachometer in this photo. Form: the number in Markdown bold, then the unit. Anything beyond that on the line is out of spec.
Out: **7800** rpm
